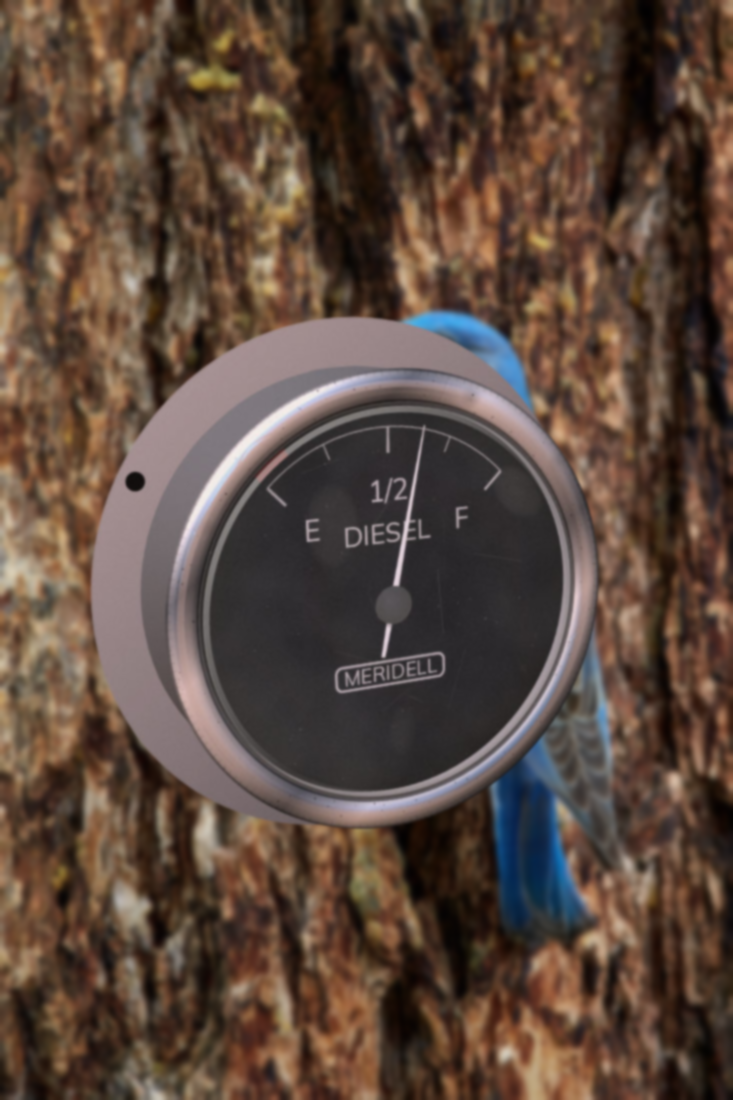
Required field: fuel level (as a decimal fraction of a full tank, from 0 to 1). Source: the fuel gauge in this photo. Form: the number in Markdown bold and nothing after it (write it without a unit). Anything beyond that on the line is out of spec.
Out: **0.625**
